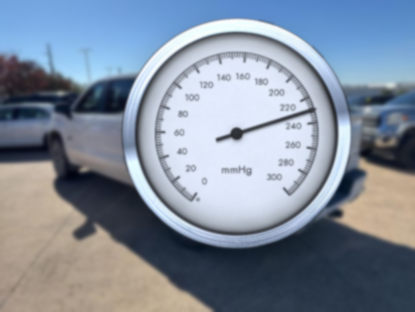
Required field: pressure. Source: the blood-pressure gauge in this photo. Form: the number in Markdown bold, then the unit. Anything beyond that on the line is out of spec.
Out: **230** mmHg
